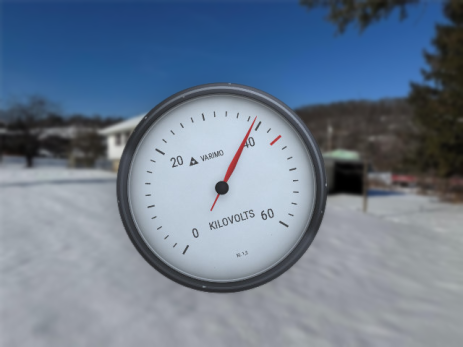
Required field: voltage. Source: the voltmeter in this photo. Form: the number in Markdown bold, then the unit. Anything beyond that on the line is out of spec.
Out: **39** kV
